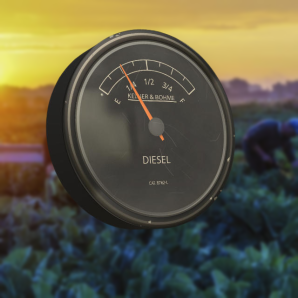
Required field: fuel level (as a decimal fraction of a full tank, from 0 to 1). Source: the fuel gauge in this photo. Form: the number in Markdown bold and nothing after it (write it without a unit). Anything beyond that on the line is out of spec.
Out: **0.25**
